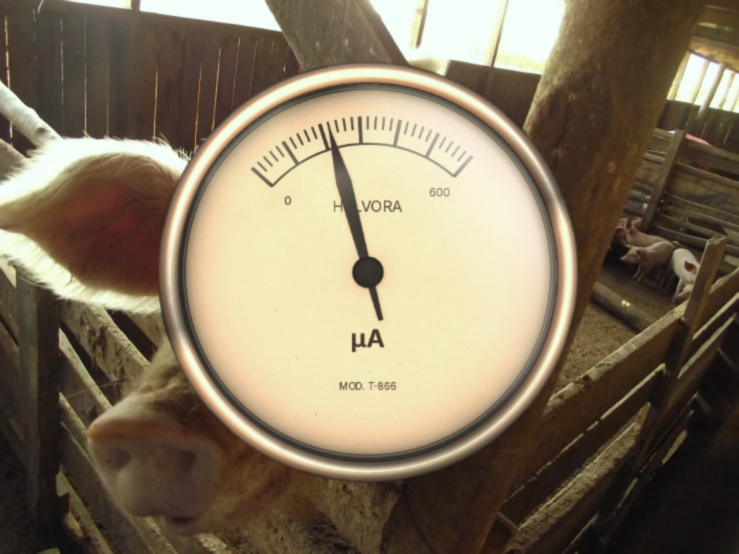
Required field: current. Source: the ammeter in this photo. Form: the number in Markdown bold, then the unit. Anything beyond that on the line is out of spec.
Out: **220** µA
